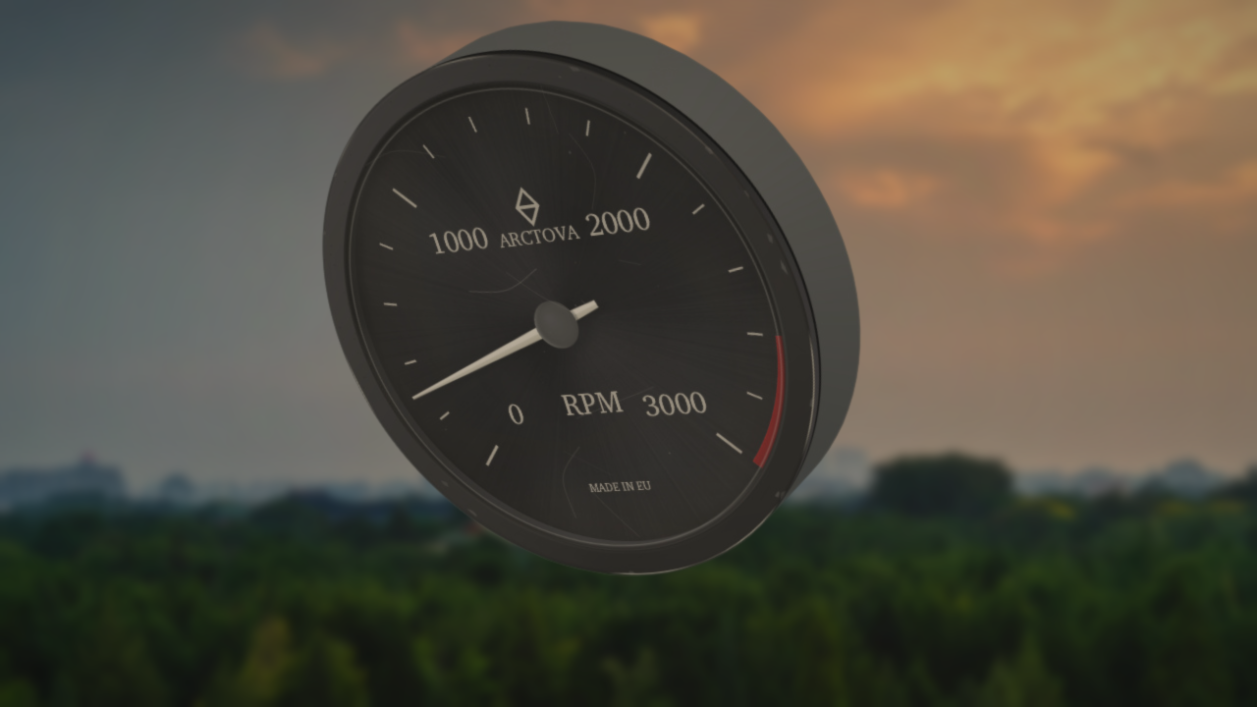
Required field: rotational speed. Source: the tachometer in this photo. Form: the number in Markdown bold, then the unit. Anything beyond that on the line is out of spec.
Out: **300** rpm
